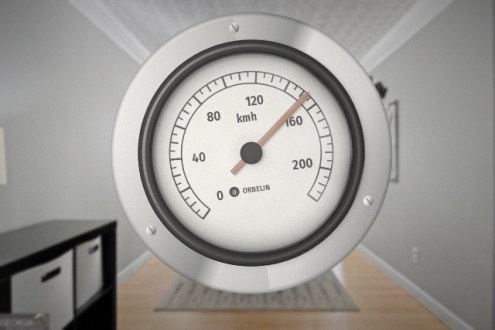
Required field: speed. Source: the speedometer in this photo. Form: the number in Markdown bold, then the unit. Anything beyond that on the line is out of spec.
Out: **152.5** km/h
